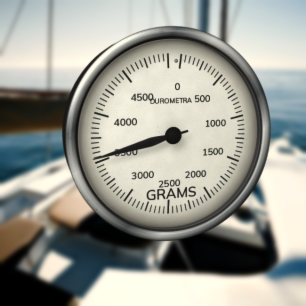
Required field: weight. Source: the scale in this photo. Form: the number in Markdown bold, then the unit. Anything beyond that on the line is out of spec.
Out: **3550** g
